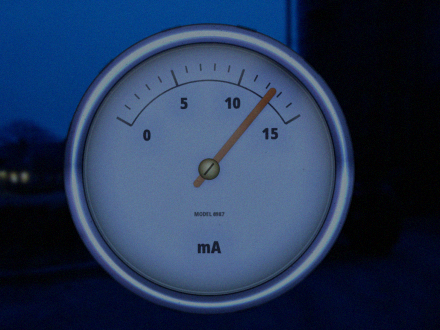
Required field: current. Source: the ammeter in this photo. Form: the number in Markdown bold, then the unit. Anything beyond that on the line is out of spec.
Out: **12.5** mA
